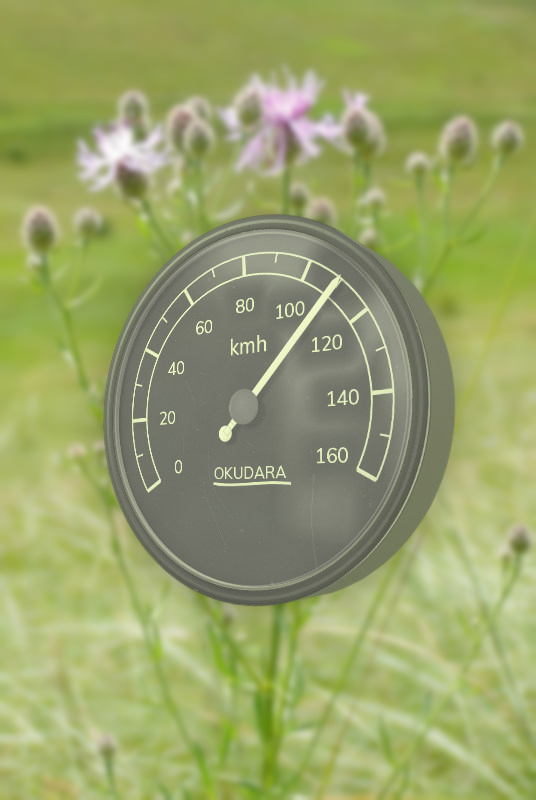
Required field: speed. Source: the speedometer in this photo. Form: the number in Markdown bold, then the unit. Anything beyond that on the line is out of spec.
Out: **110** km/h
